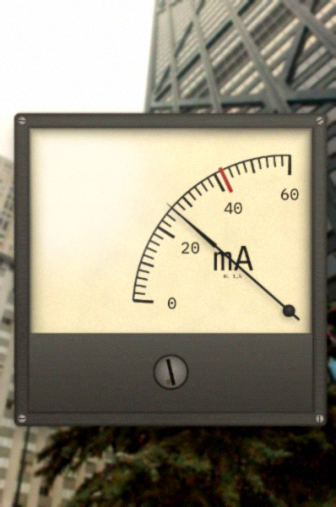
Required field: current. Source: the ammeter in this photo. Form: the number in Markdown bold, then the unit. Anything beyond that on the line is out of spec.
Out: **26** mA
